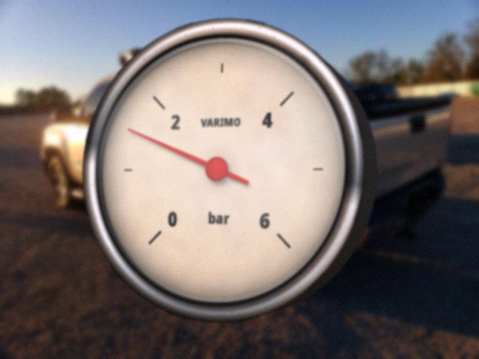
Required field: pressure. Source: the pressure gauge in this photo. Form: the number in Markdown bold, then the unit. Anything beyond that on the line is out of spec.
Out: **1.5** bar
